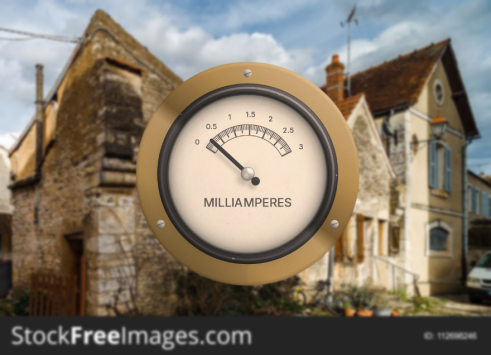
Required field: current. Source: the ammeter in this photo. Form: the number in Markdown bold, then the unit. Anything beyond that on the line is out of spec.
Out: **0.25** mA
